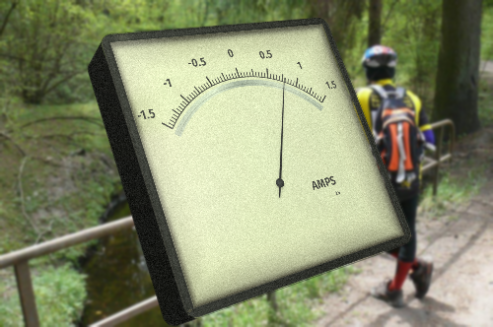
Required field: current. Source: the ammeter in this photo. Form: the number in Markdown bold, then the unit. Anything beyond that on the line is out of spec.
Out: **0.75** A
